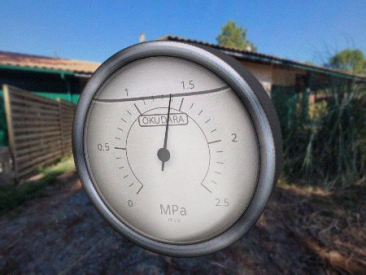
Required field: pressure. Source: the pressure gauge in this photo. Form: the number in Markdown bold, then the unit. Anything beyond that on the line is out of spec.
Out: **1.4** MPa
